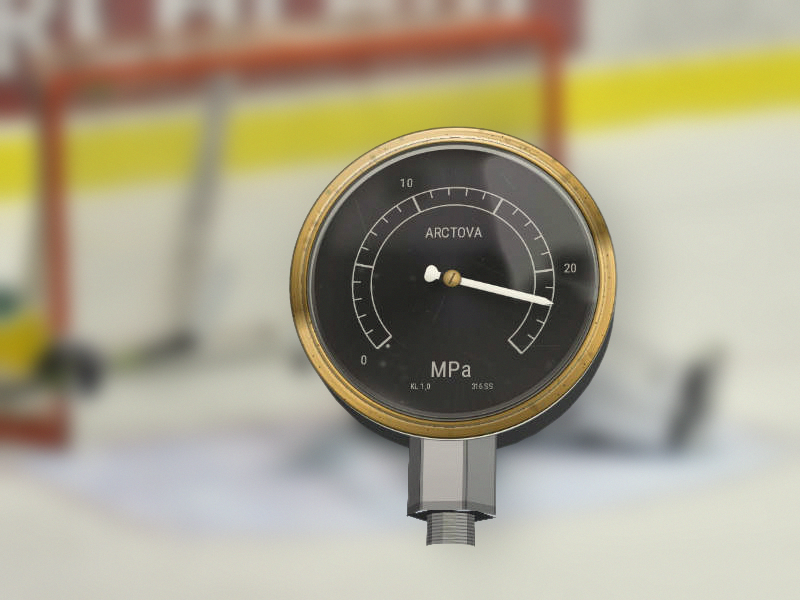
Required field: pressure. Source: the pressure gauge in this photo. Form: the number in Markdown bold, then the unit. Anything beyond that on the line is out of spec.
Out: **22** MPa
